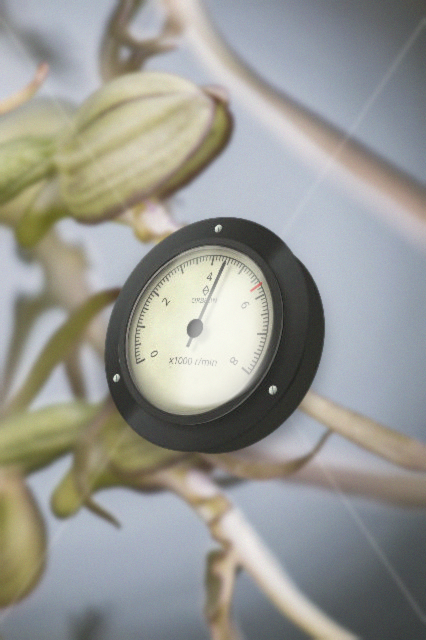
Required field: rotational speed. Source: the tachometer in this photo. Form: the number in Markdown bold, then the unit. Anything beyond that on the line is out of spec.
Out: **4500** rpm
